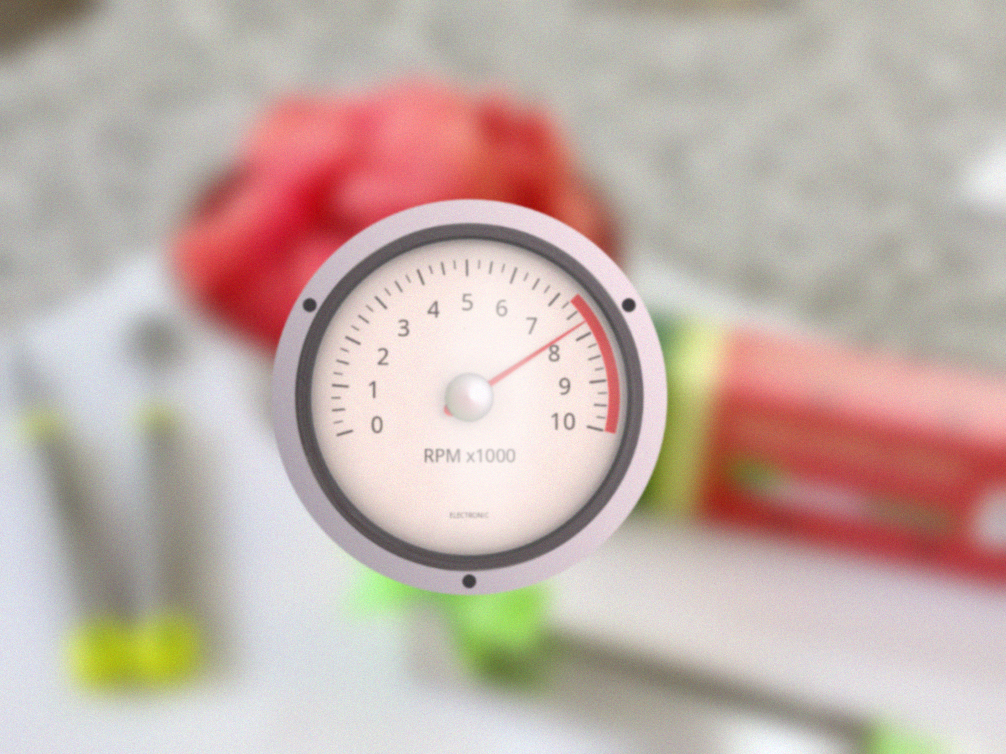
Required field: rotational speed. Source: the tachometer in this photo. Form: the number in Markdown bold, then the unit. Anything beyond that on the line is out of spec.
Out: **7750** rpm
